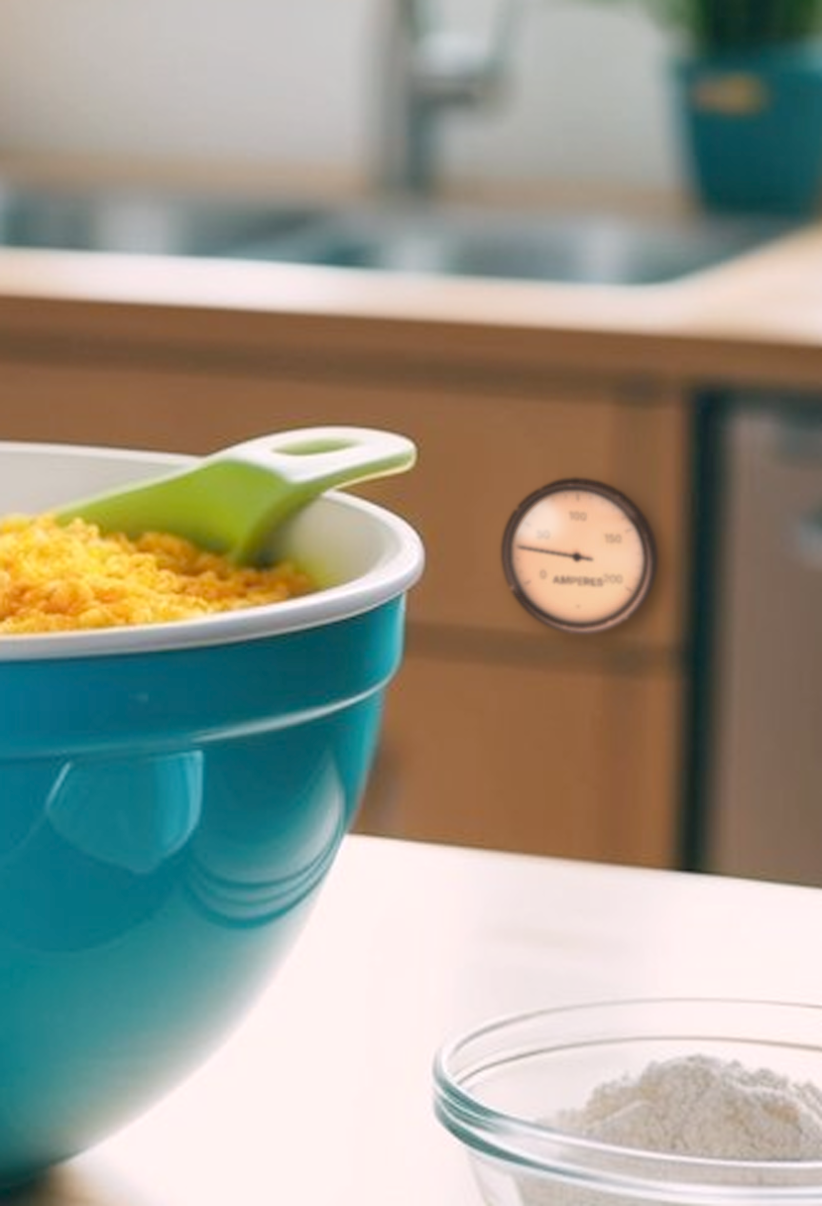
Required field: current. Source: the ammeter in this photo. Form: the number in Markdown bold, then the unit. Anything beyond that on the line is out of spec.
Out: **30** A
